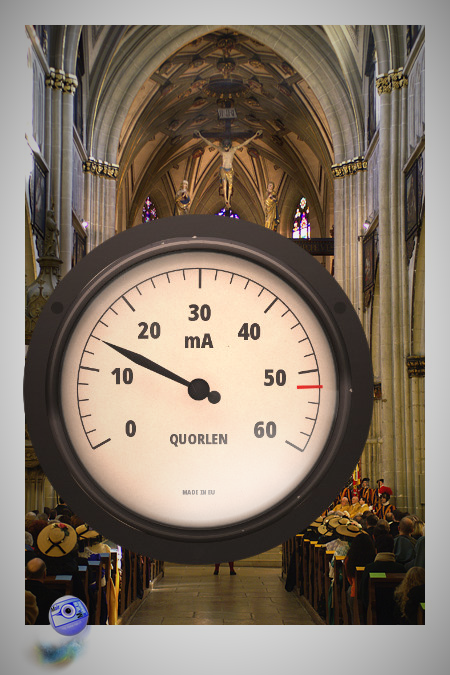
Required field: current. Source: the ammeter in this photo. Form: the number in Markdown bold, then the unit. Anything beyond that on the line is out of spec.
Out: **14** mA
